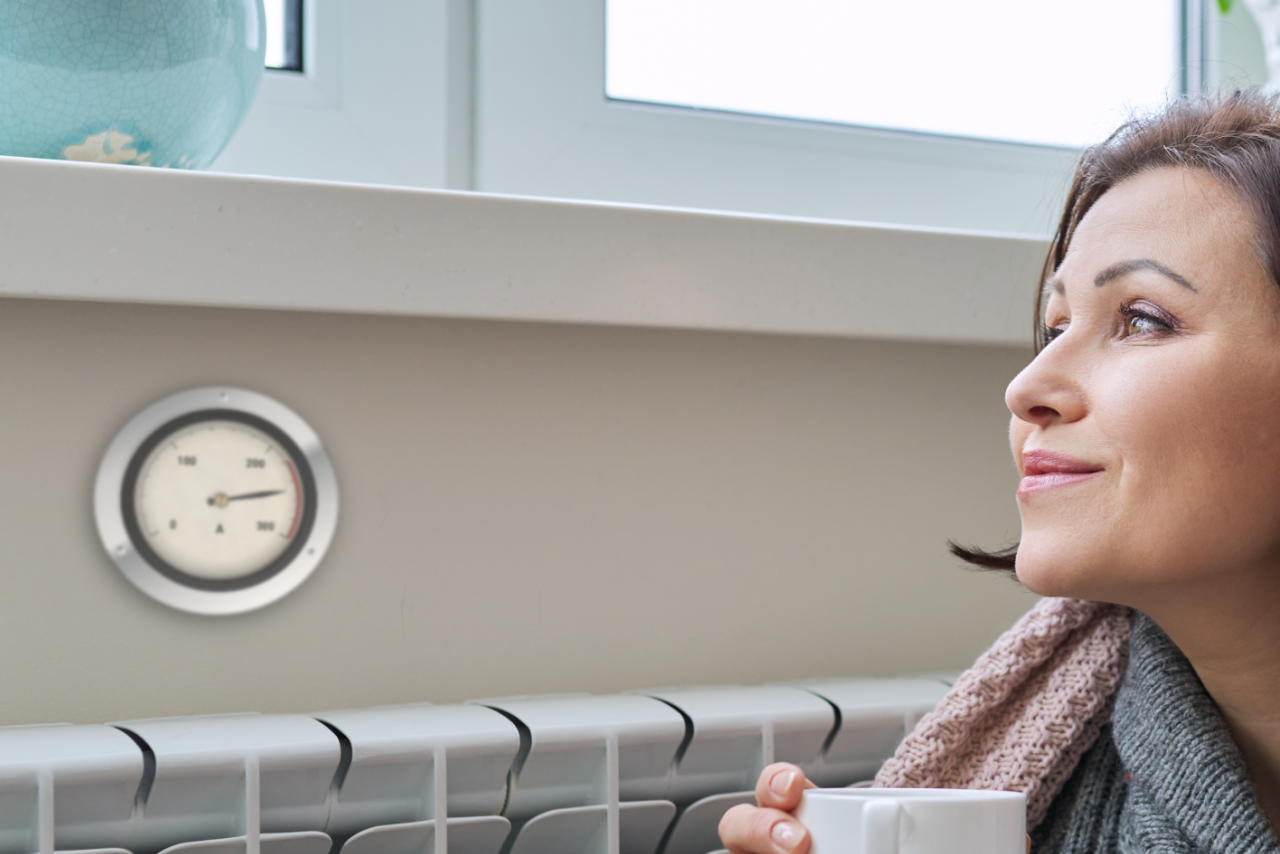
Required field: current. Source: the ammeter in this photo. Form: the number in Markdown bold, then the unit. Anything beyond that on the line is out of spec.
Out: **250** A
